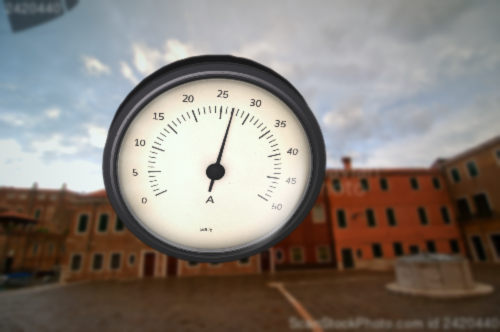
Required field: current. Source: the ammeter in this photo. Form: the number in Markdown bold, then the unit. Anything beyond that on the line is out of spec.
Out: **27** A
